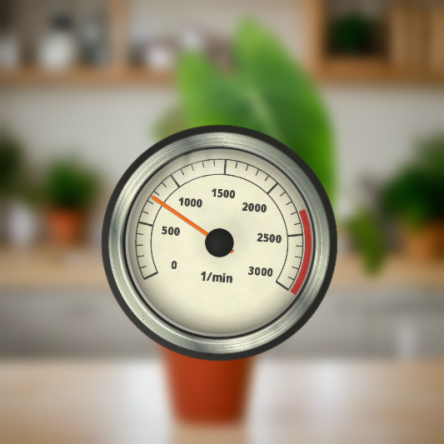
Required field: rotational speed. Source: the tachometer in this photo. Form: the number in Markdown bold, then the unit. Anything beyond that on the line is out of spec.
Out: **750** rpm
